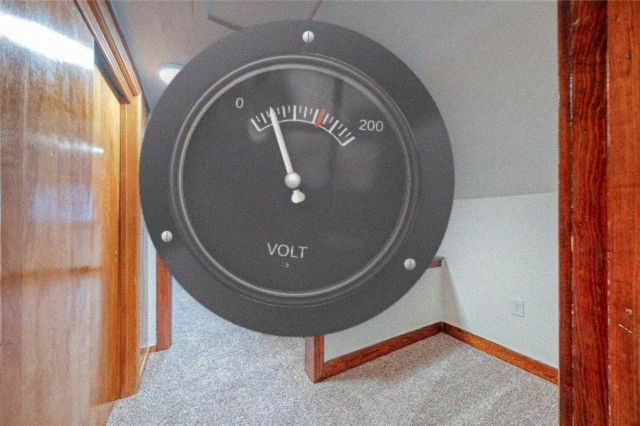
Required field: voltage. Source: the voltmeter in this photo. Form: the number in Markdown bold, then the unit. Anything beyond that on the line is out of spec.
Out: **40** V
